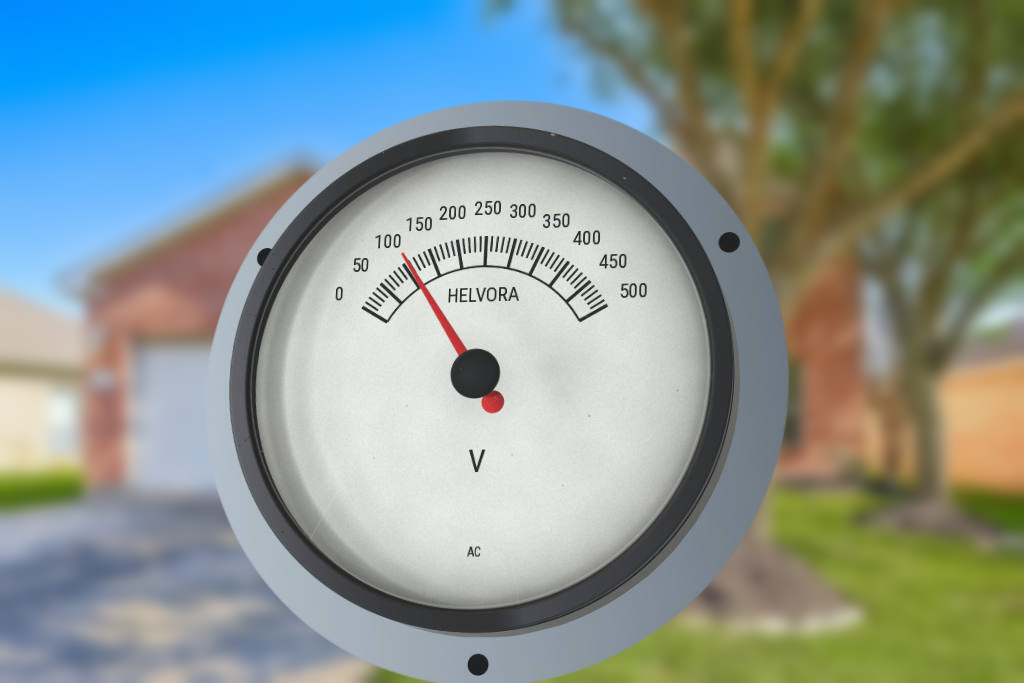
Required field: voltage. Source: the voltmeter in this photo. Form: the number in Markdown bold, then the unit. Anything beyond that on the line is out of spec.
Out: **110** V
